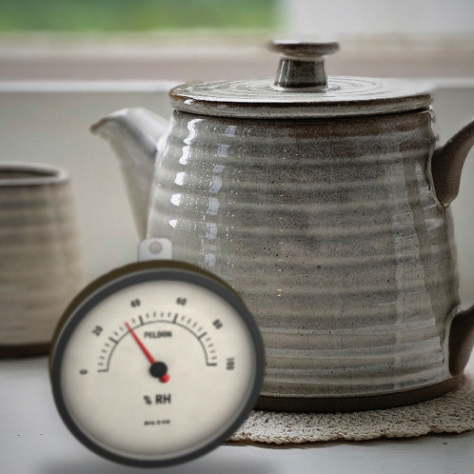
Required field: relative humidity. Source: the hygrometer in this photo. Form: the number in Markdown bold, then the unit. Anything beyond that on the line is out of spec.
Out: **32** %
